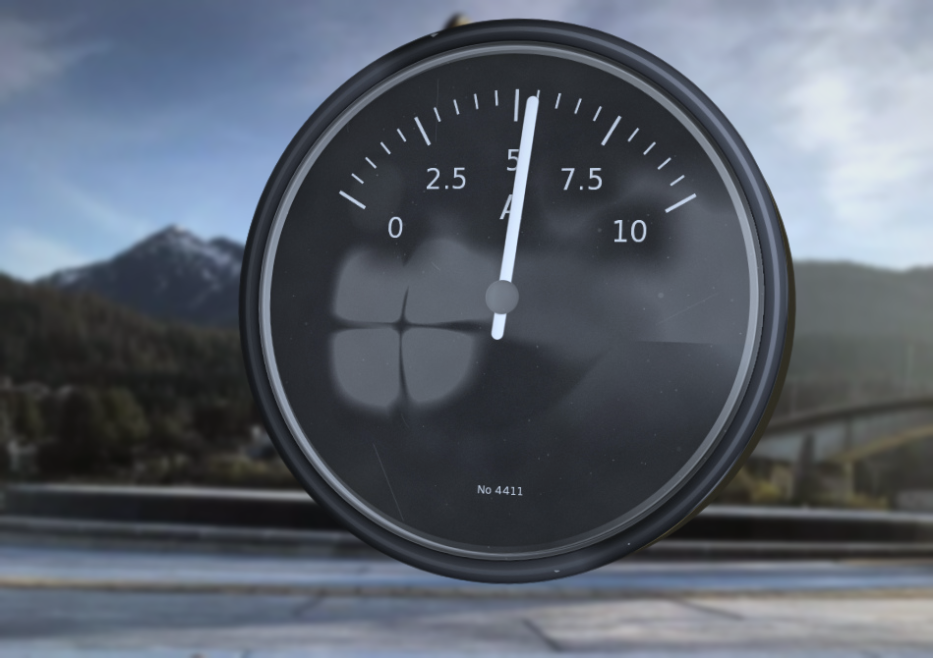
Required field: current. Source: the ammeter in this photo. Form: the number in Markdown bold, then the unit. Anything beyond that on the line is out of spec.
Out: **5.5** A
